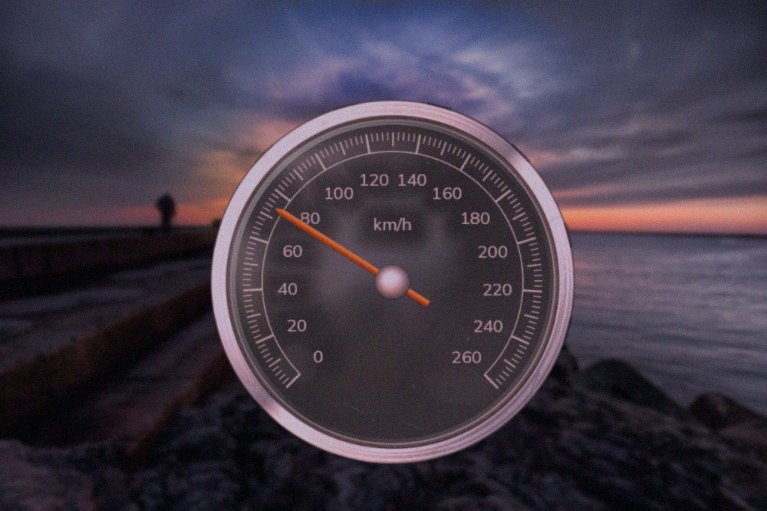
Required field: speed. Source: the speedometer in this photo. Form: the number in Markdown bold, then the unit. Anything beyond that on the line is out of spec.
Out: **74** km/h
